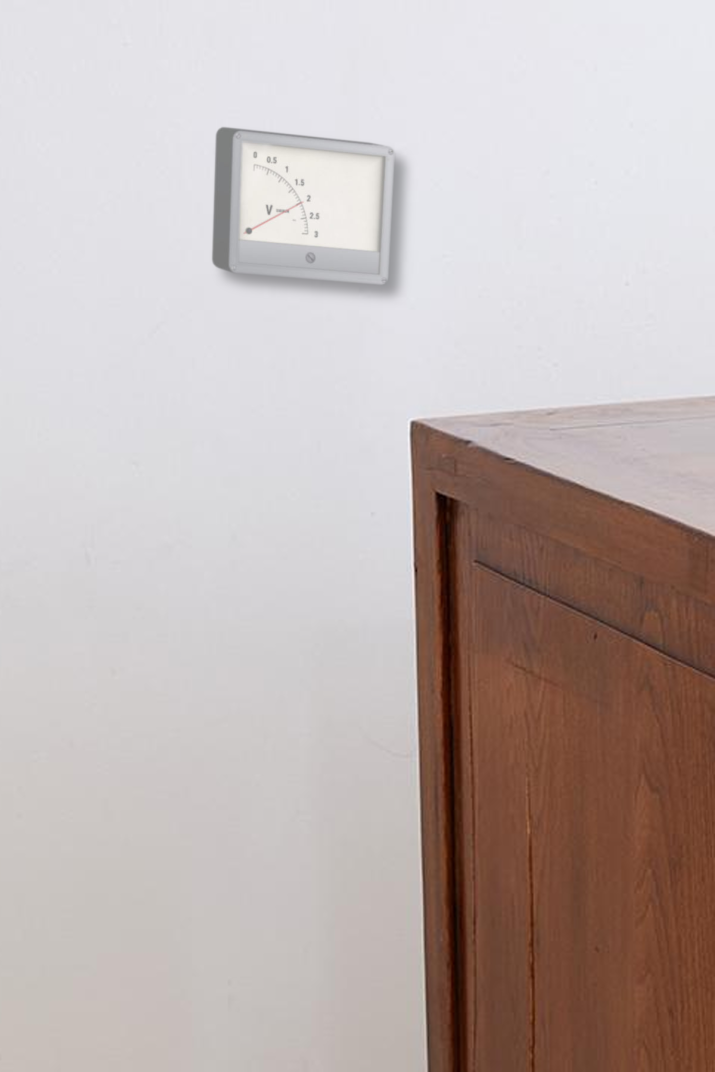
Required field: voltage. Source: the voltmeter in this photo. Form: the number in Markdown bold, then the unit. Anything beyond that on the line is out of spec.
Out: **2** V
